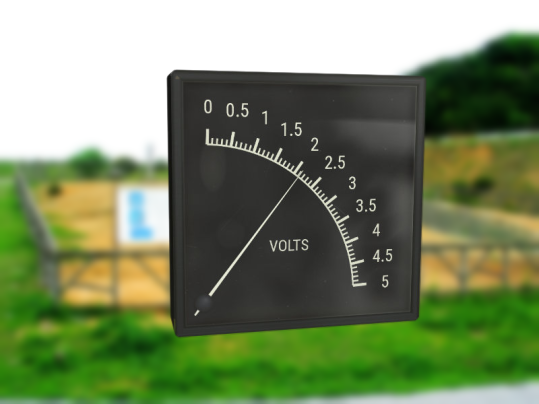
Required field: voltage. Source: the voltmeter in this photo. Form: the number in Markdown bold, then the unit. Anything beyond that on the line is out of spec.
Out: **2.1** V
